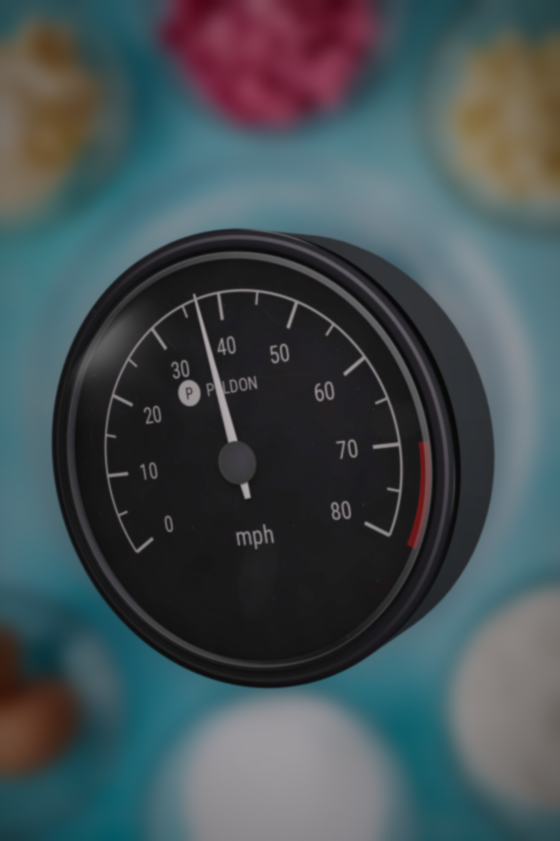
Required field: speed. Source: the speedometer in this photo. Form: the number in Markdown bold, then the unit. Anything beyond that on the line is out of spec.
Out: **37.5** mph
